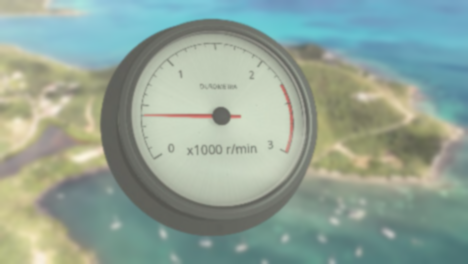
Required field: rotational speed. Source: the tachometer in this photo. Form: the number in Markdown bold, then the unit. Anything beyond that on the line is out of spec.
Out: **400** rpm
